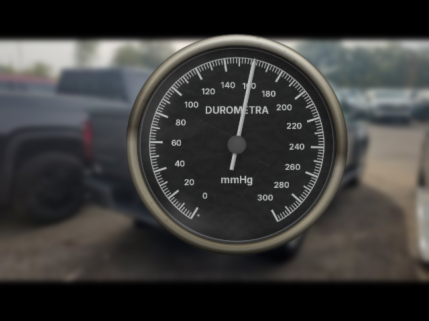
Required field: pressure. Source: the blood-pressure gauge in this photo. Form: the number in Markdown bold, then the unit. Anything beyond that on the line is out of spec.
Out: **160** mmHg
